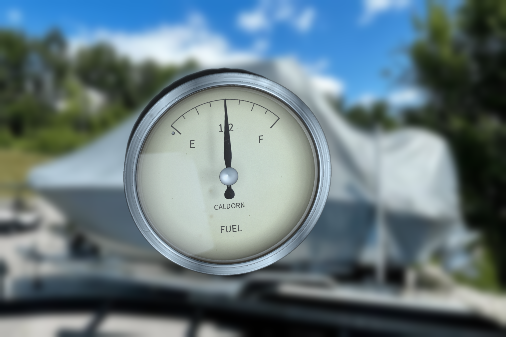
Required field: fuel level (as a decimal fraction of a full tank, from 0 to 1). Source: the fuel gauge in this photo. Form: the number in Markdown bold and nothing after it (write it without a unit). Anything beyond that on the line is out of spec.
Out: **0.5**
